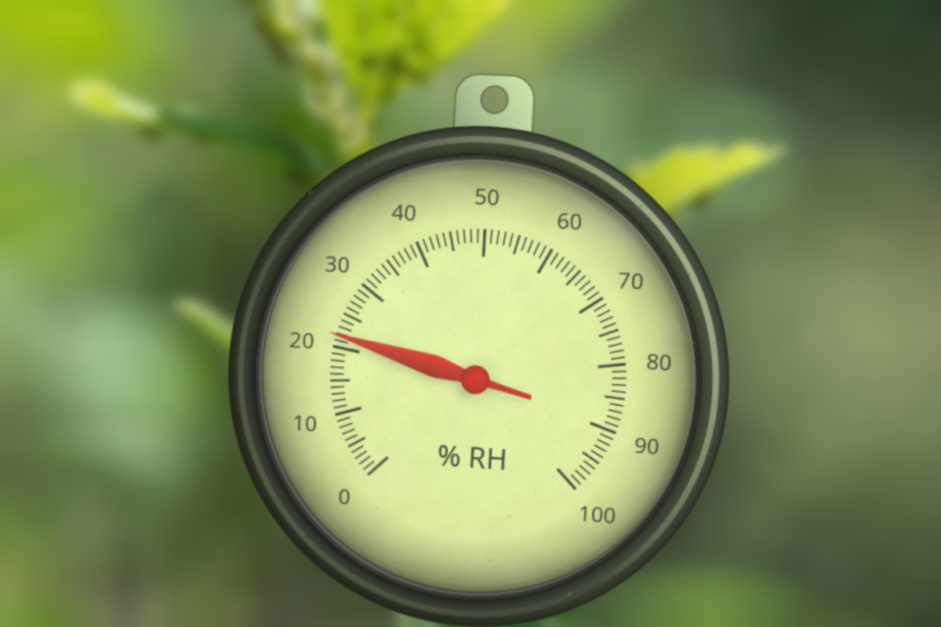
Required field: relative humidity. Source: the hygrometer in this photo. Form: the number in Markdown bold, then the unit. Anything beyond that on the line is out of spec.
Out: **22** %
